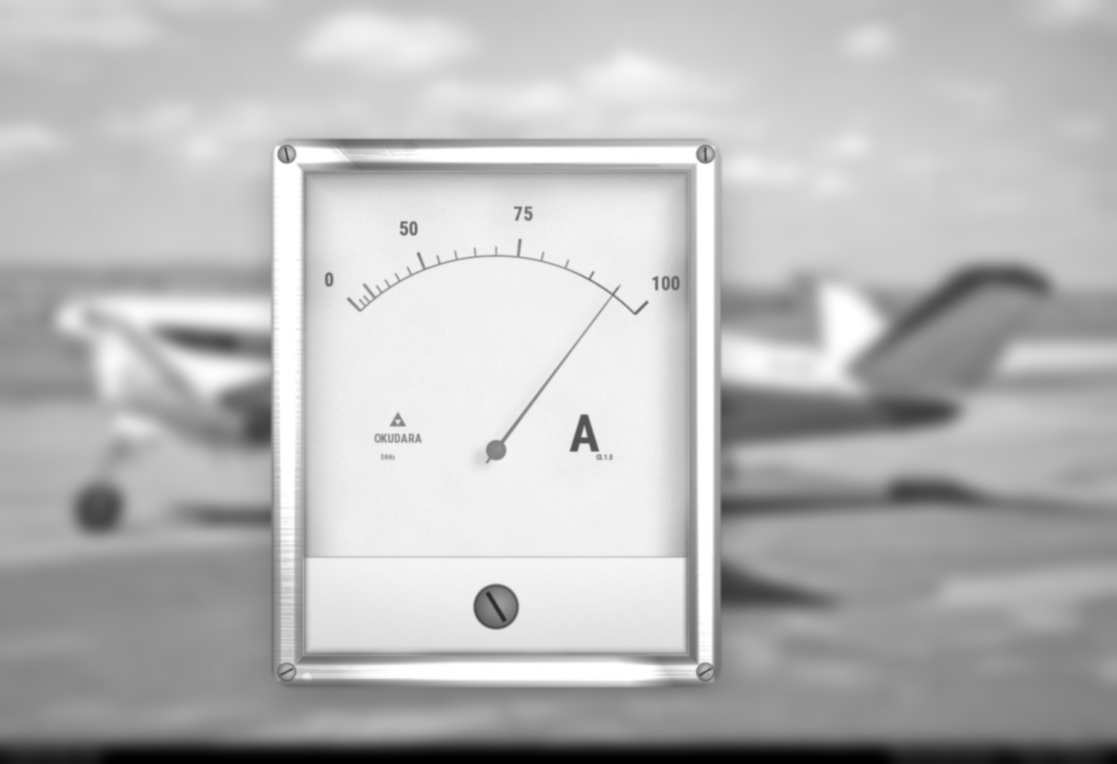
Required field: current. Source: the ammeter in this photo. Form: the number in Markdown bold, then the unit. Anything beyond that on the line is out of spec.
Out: **95** A
